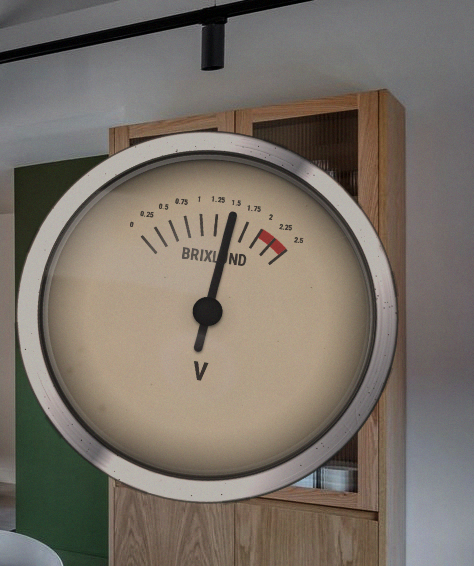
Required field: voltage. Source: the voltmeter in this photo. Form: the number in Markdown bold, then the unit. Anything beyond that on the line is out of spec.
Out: **1.5** V
